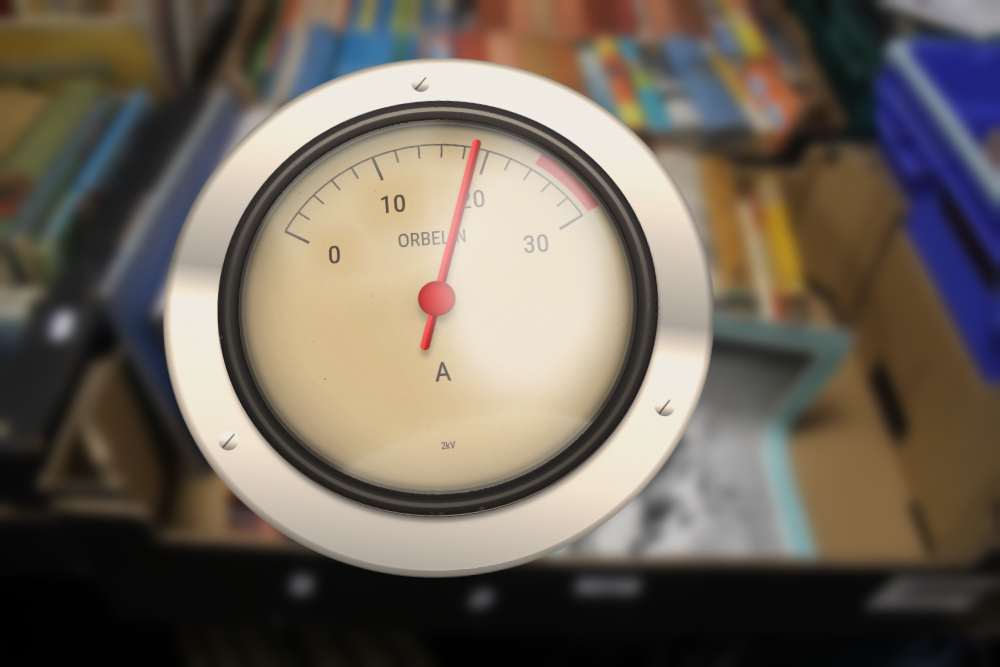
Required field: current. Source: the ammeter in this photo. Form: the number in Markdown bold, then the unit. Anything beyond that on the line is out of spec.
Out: **19** A
